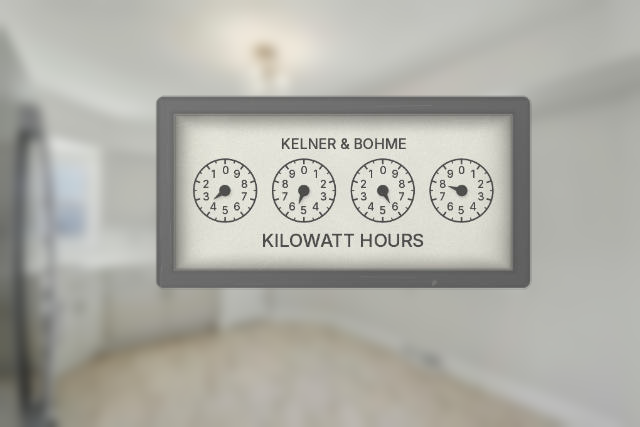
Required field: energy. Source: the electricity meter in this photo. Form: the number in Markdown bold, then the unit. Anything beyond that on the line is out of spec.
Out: **3558** kWh
